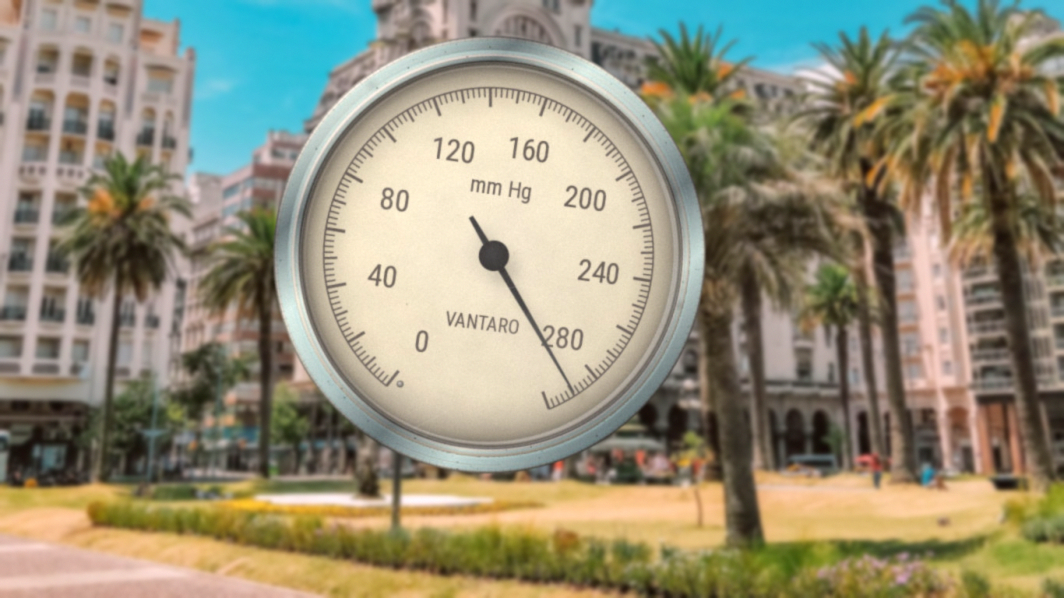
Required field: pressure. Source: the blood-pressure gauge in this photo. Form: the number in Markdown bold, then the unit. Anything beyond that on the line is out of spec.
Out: **290** mmHg
